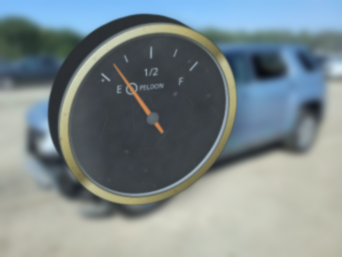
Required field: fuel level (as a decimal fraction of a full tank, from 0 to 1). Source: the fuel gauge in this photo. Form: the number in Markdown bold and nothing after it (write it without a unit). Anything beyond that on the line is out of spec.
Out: **0.125**
